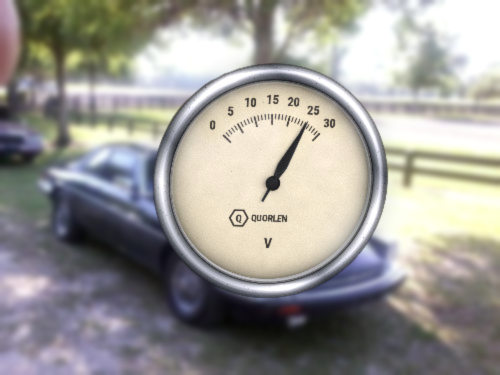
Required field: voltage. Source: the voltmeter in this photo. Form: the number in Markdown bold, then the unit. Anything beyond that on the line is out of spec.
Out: **25** V
